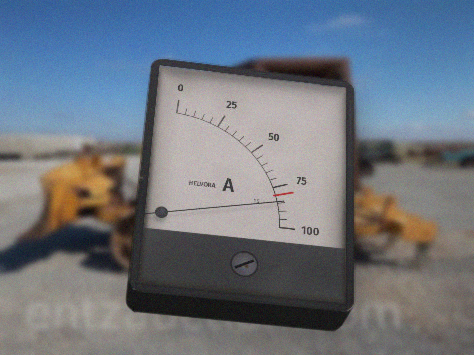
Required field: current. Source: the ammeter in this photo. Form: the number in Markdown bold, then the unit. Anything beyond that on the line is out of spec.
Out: **85** A
